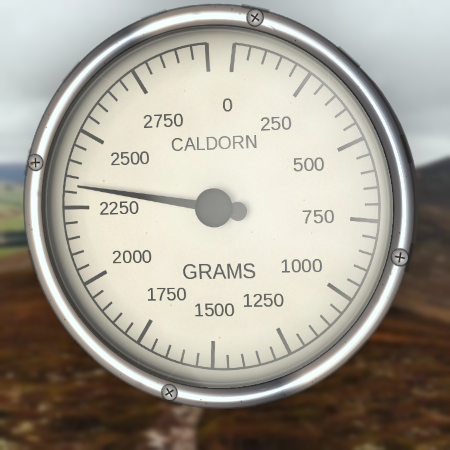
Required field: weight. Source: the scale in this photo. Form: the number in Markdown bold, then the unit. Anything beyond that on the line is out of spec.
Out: **2325** g
